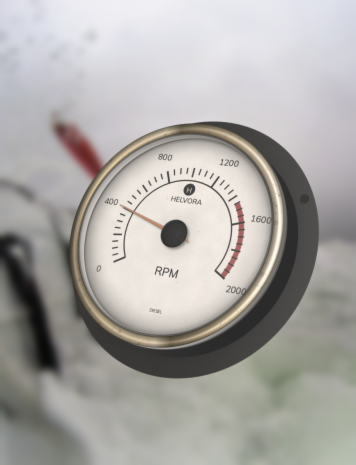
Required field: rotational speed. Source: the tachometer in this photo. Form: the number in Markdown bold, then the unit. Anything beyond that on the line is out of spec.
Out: **400** rpm
